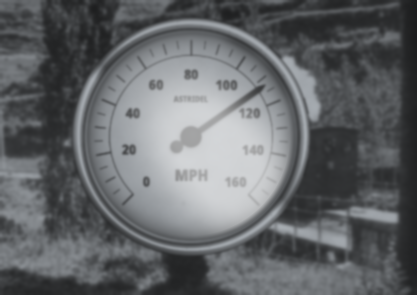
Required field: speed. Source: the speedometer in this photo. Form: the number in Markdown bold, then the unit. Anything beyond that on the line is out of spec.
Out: **112.5** mph
